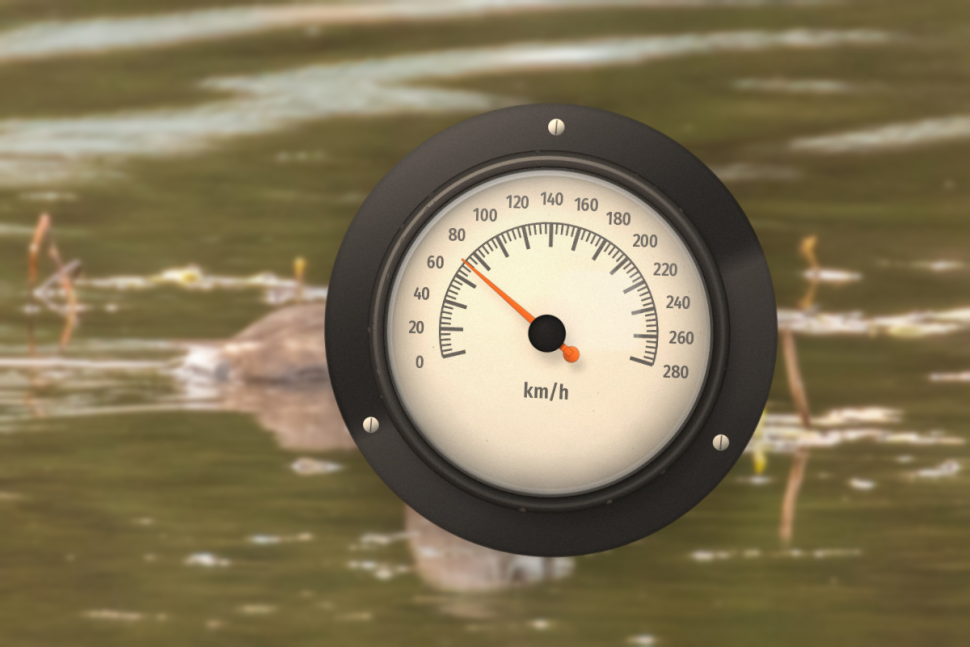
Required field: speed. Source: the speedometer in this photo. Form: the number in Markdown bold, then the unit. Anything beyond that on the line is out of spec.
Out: **72** km/h
